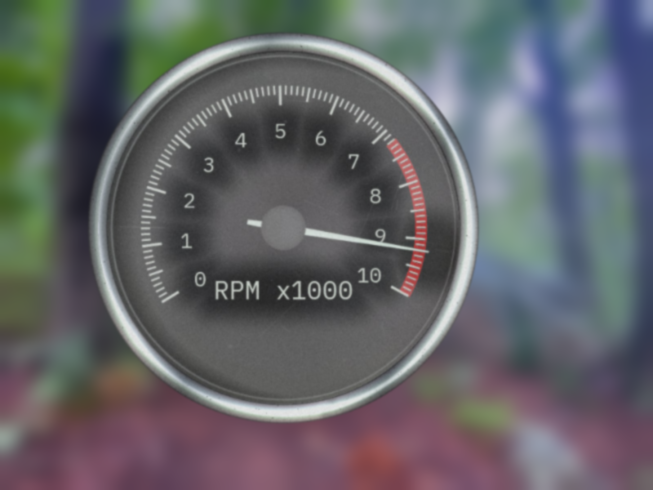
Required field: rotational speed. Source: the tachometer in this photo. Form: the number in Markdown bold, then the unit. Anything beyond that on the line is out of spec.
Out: **9200** rpm
